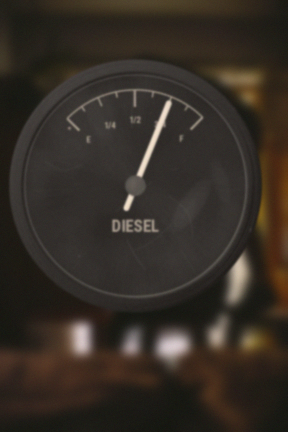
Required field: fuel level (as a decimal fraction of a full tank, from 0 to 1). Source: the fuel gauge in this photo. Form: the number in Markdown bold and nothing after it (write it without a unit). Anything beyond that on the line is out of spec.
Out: **0.75**
